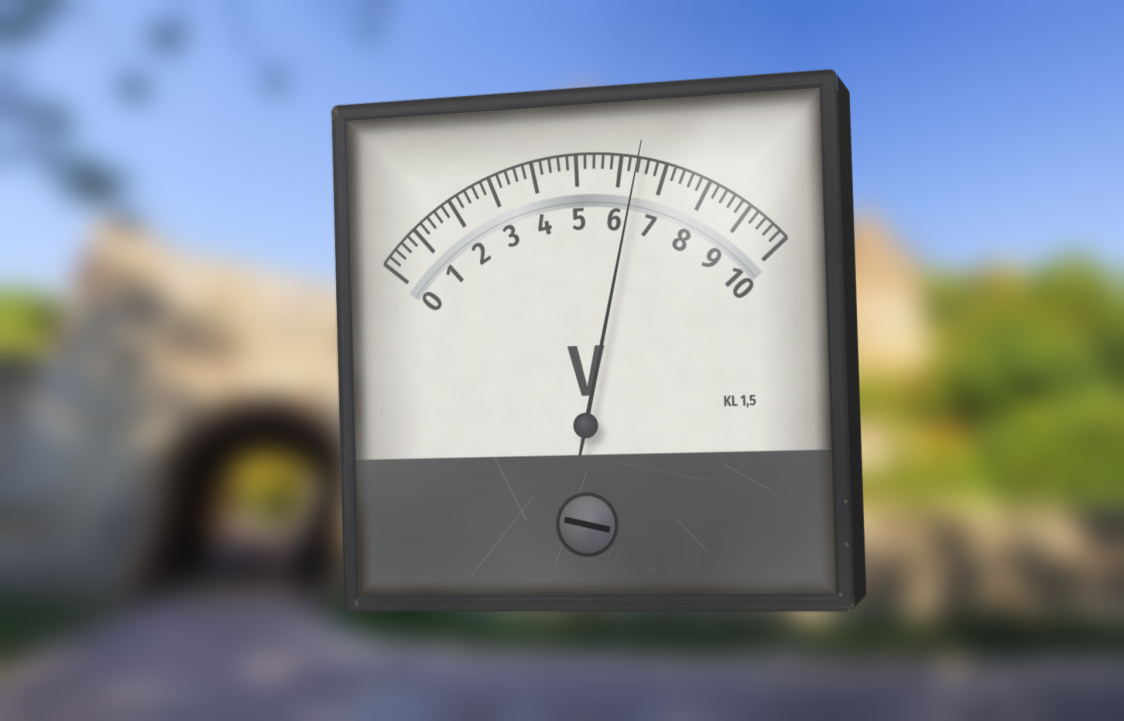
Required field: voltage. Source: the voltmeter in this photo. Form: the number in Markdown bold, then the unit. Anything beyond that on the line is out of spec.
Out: **6.4** V
